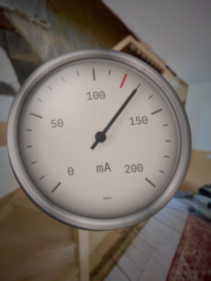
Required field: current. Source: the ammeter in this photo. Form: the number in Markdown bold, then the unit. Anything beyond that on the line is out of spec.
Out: **130** mA
